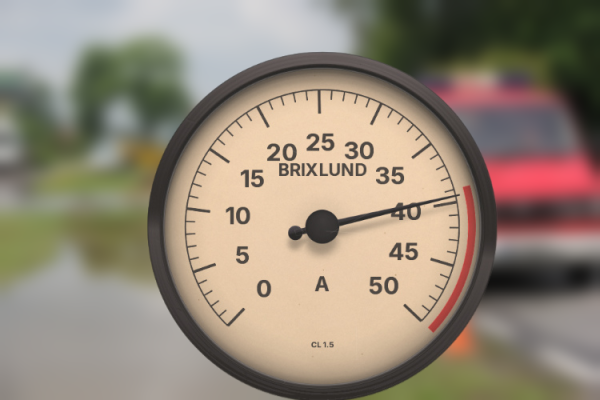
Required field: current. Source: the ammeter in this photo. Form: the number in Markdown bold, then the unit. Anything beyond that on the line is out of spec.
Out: **39.5** A
